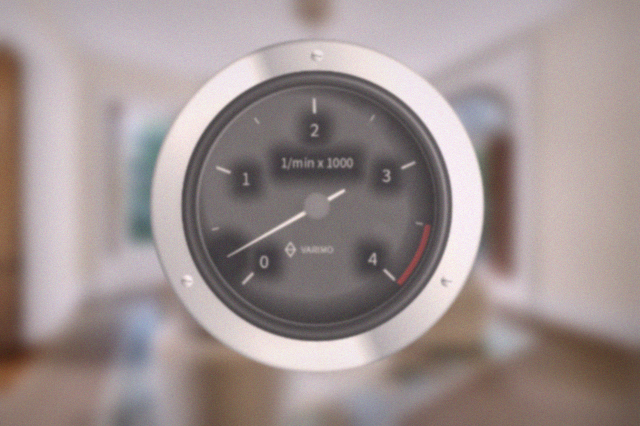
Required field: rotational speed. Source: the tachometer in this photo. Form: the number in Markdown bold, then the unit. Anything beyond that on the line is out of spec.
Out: **250** rpm
